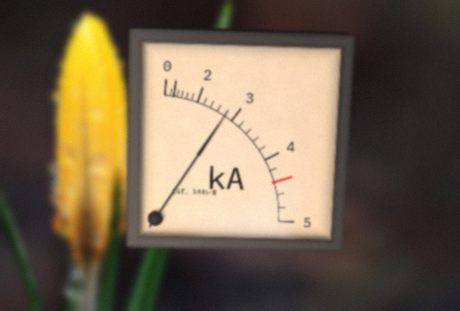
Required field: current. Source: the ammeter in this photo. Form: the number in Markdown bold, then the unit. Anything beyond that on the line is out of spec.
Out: **2.8** kA
